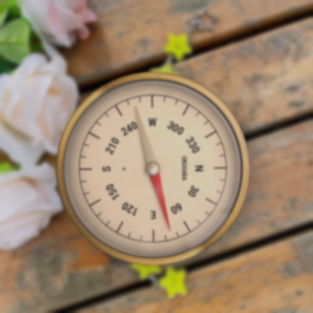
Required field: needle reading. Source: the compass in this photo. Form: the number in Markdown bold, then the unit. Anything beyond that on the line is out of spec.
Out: **75** °
